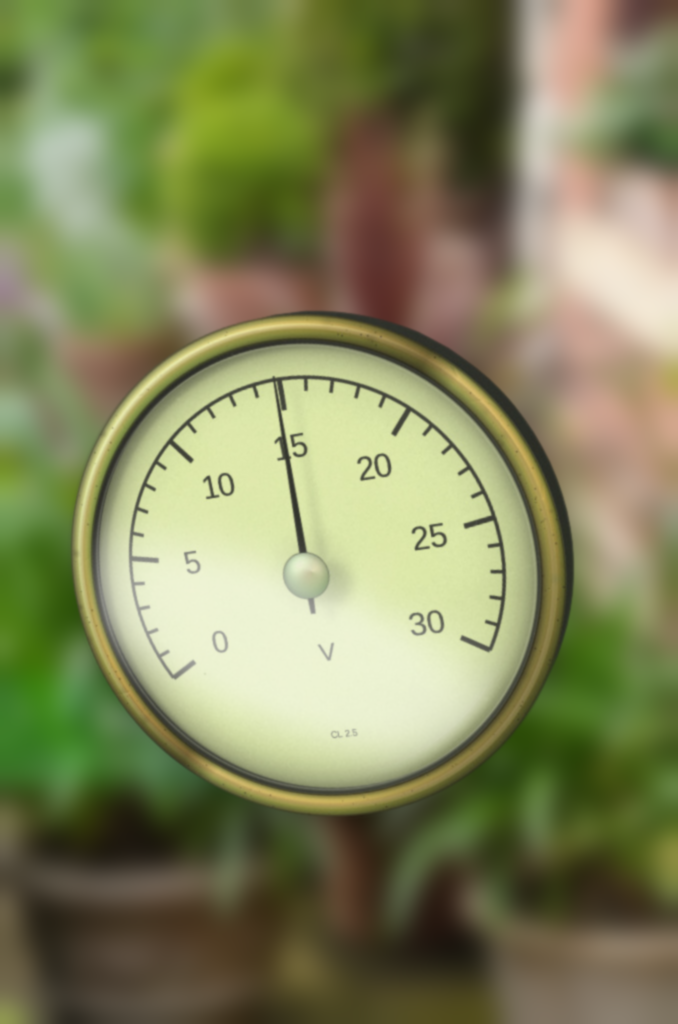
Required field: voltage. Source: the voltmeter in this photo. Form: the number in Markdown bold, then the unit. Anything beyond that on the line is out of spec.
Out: **15** V
